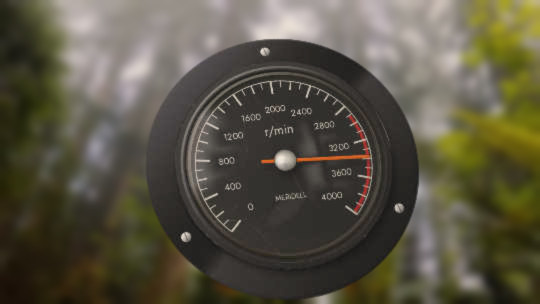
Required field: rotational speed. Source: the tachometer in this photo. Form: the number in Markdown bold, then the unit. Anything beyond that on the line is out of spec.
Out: **3400** rpm
